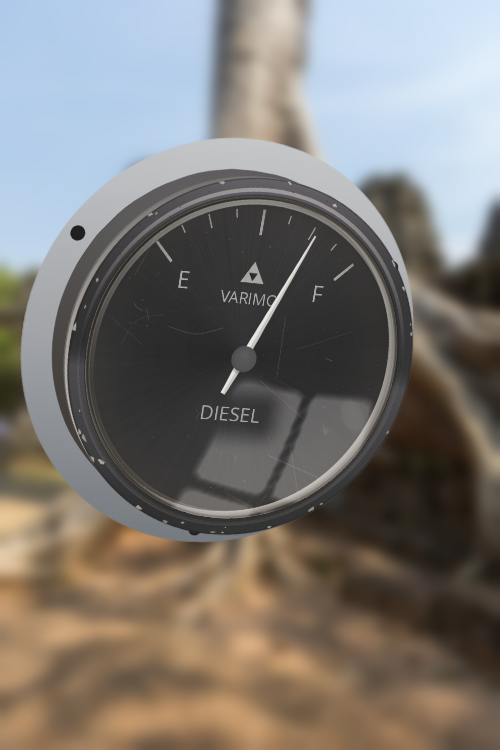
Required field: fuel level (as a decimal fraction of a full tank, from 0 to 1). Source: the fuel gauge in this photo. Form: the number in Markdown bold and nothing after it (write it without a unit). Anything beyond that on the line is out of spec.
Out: **0.75**
